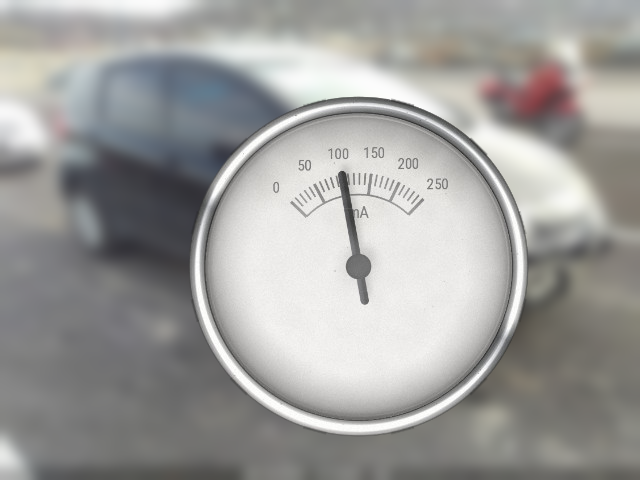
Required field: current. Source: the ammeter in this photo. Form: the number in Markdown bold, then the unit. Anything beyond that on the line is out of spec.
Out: **100** mA
